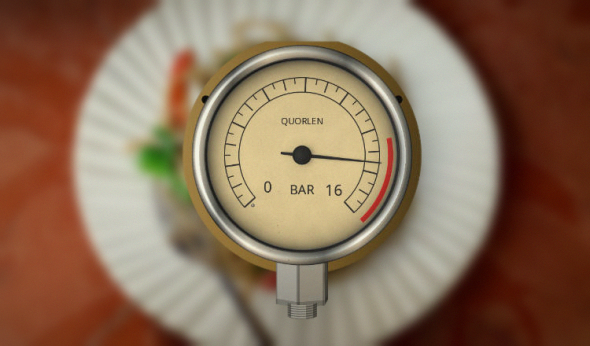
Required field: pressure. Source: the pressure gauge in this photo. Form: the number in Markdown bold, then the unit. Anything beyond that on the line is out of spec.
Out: **13.5** bar
